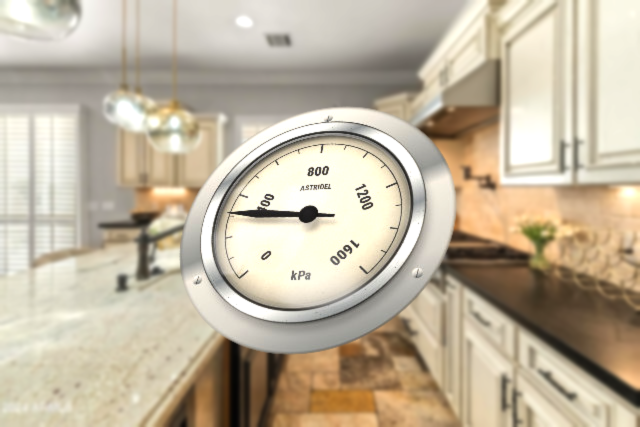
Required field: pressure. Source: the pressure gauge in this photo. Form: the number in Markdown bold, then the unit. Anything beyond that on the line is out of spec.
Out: **300** kPa
